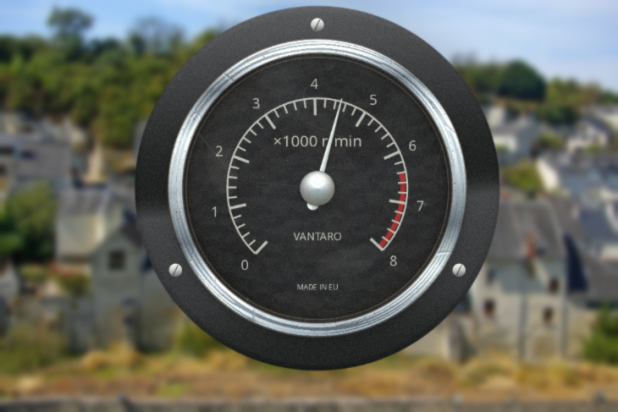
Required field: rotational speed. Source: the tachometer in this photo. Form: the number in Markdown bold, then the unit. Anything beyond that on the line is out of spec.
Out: **4500** rpm
